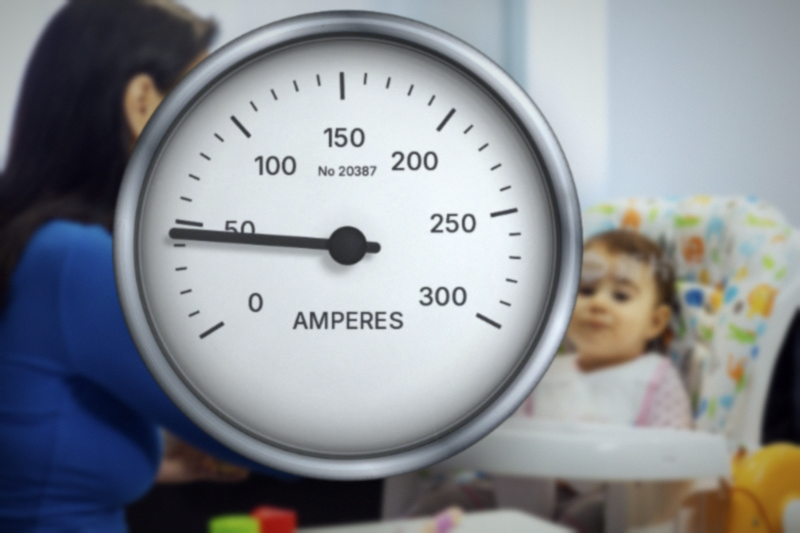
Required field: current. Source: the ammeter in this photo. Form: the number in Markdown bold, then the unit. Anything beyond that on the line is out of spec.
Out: **45** A
